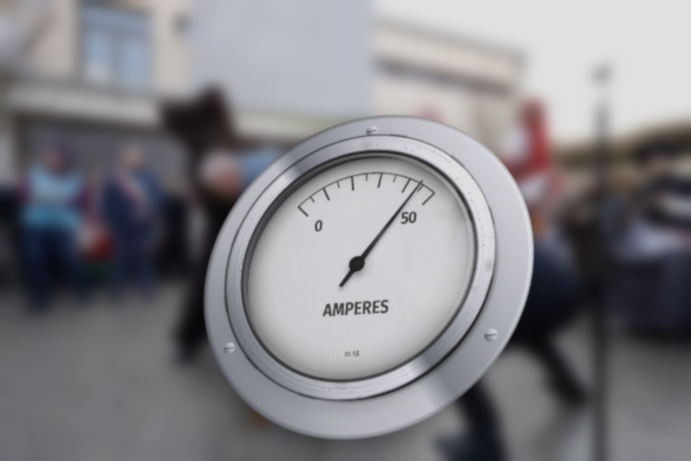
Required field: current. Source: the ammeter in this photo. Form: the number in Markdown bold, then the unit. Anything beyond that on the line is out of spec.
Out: **45** A
